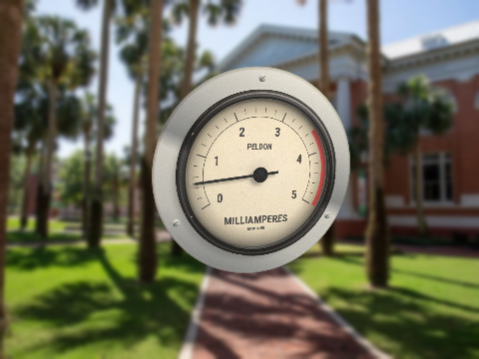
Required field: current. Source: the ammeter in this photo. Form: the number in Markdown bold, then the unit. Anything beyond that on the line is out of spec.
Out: **0.5** mA
